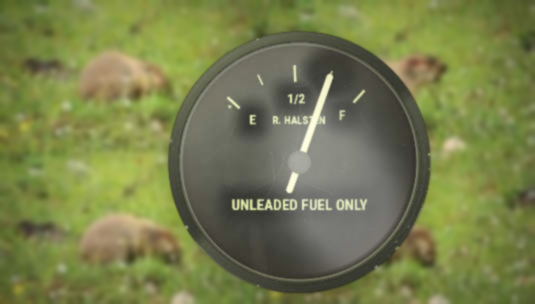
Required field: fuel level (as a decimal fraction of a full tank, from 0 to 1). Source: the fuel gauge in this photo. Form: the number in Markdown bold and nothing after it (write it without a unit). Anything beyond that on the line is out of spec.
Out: **0.75**
